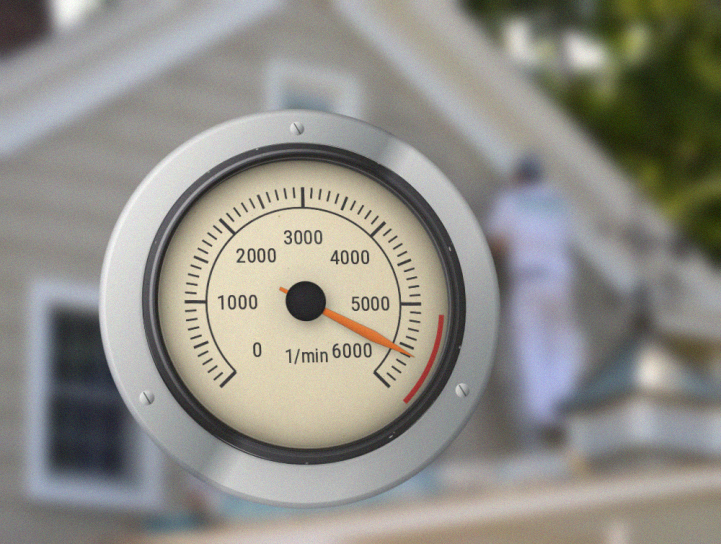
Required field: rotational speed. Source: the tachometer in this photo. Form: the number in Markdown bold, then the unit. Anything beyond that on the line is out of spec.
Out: **5600** rpm
